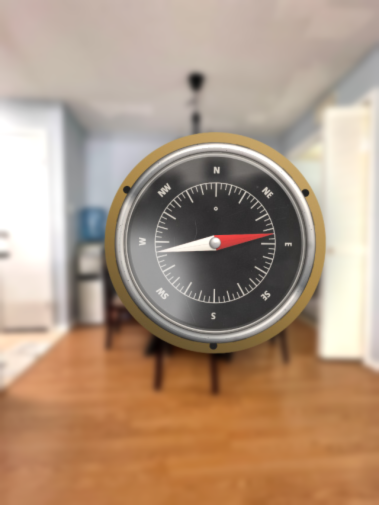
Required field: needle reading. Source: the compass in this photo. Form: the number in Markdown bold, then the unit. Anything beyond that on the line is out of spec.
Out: **80** °
